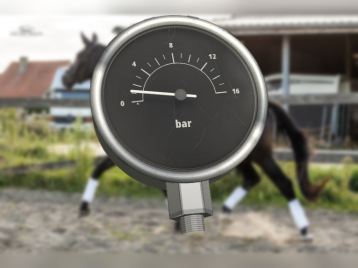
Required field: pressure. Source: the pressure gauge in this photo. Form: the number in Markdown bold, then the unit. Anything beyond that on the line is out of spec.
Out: **1** bar
